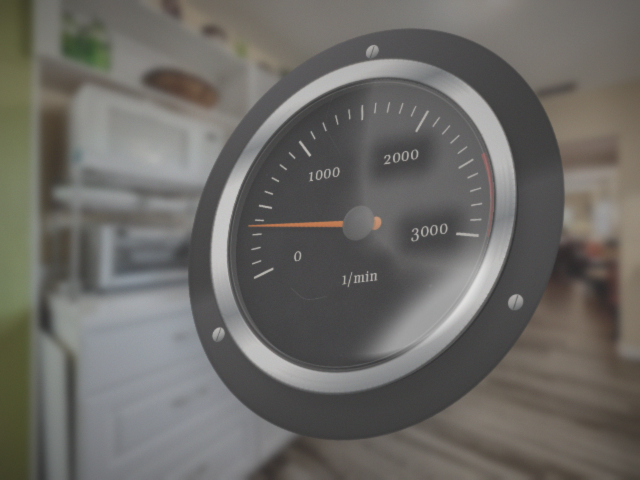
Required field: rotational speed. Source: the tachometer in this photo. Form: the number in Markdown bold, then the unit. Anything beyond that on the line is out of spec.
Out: **350** rpm
